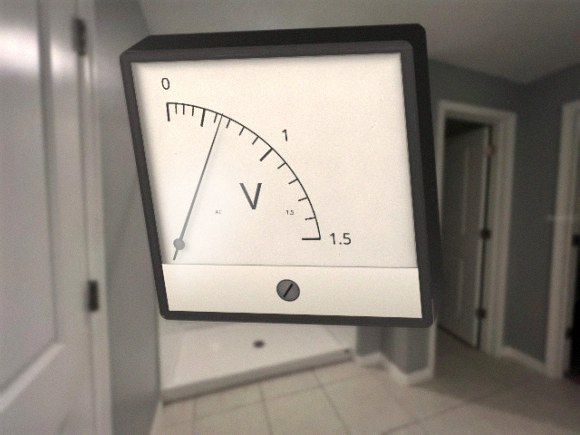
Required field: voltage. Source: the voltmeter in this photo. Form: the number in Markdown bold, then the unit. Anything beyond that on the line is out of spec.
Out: **0.65** V
